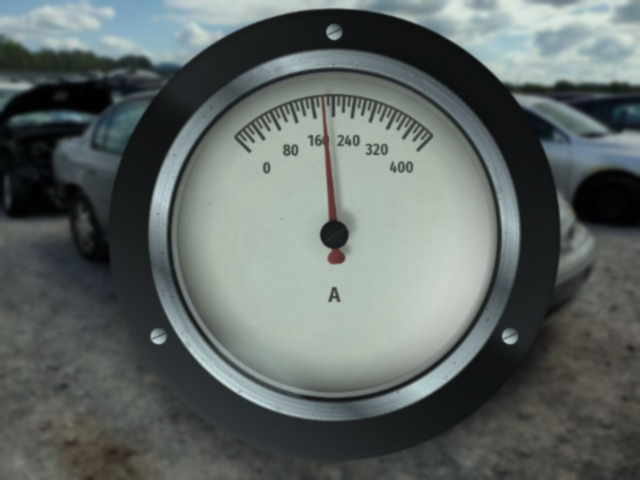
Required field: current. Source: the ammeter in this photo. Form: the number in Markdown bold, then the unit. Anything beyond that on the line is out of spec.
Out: **180** A
